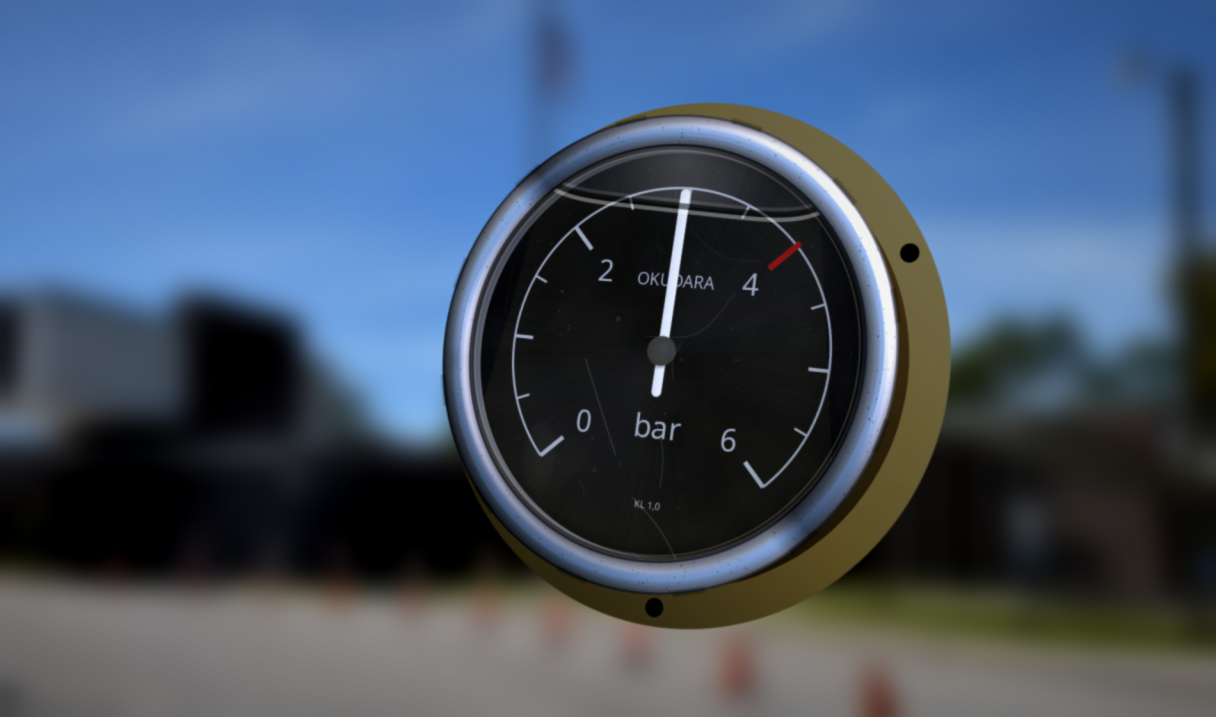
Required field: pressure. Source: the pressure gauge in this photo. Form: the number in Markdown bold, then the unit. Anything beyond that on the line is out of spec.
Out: **3** bar
